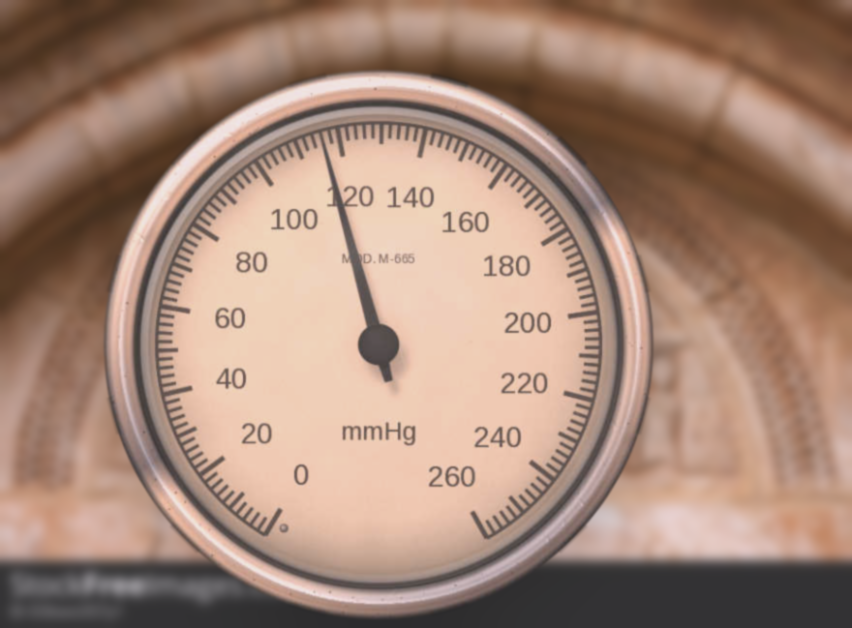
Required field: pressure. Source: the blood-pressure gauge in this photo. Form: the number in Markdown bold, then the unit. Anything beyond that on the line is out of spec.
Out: **116** mmHg
